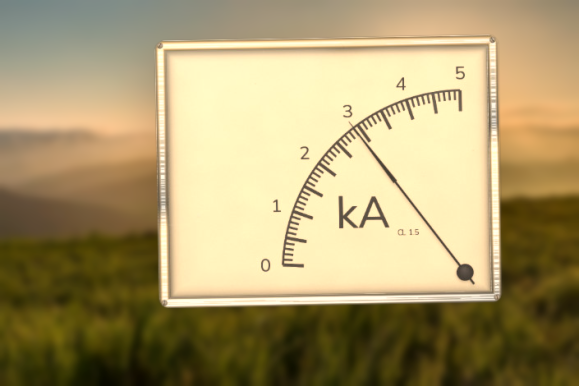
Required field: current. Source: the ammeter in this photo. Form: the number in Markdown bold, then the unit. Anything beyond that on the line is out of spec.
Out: **2.9** kA
